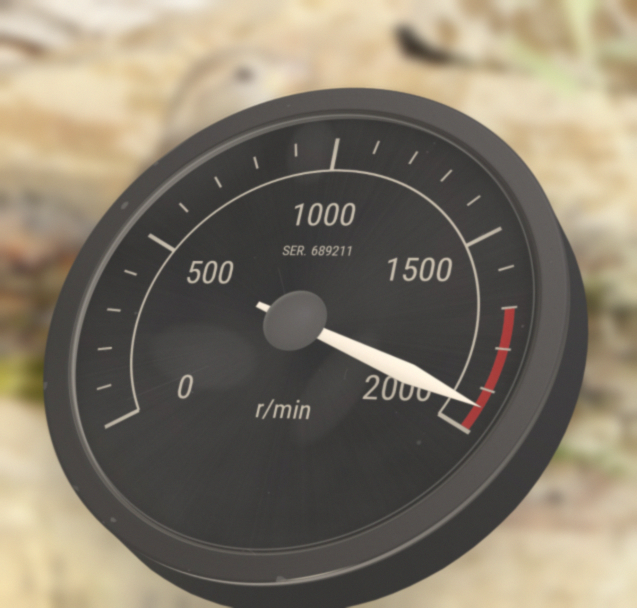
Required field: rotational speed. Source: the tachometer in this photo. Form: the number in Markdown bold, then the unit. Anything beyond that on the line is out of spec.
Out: **1950** rpm
